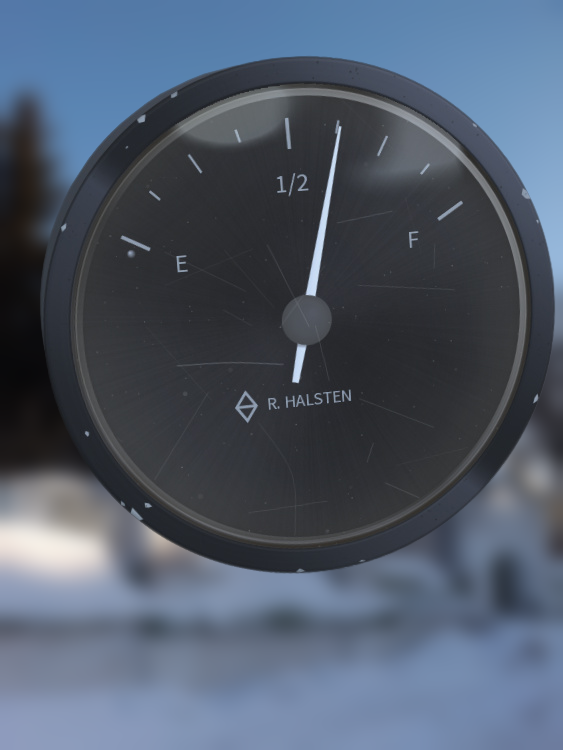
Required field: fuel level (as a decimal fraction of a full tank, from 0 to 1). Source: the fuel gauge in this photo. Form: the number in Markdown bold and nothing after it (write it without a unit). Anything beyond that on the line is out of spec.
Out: **0.625**
